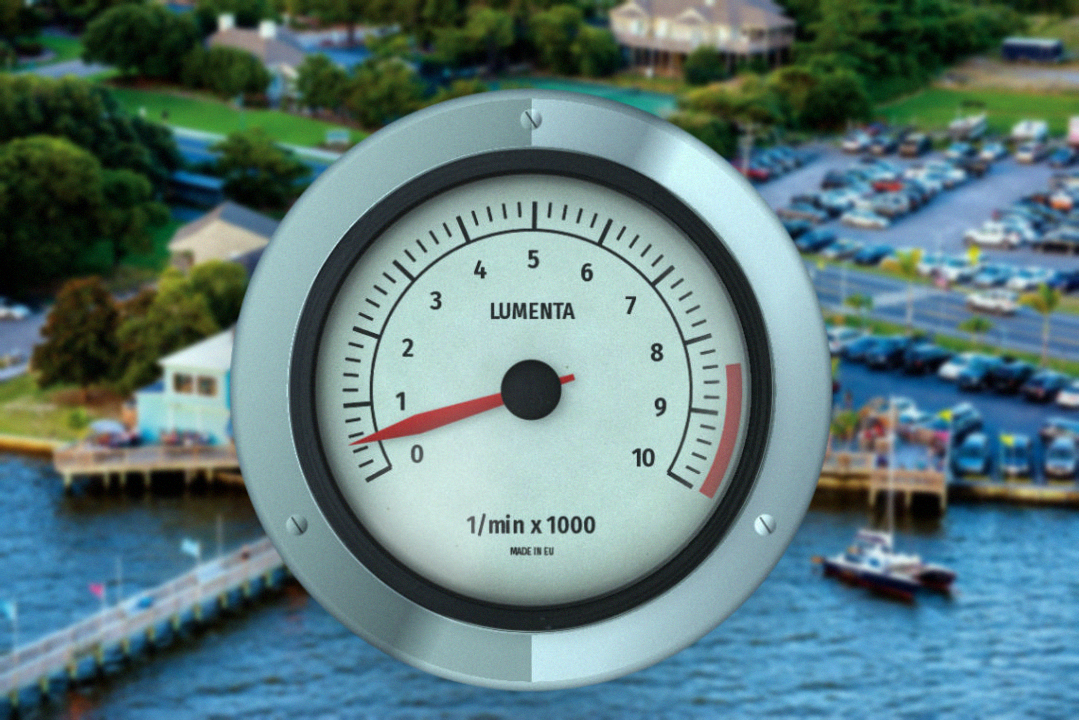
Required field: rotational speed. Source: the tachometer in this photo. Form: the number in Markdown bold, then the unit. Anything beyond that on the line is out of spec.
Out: **500** rpm
